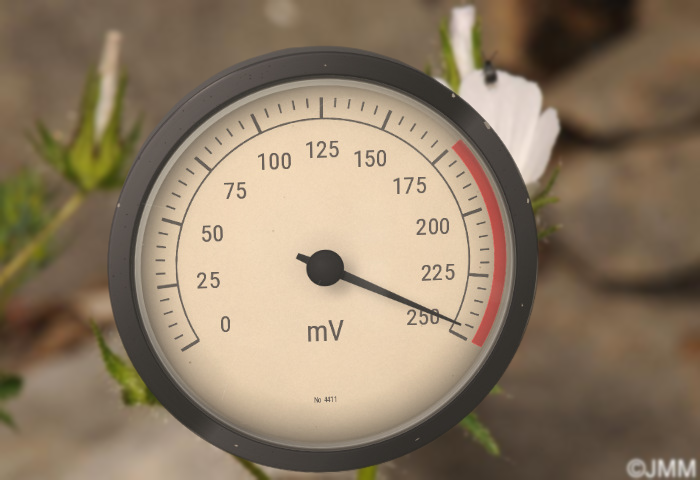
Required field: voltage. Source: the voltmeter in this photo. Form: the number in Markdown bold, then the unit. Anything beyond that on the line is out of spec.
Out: **245** mV
